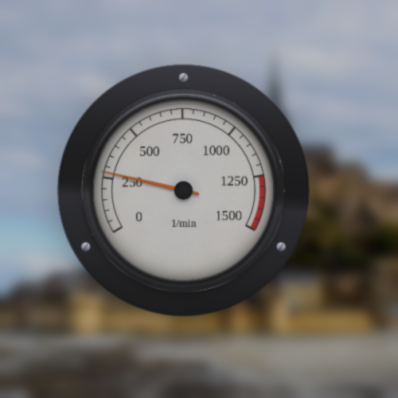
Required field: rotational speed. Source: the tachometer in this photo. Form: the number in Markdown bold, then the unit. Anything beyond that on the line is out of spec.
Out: **275** rpm
